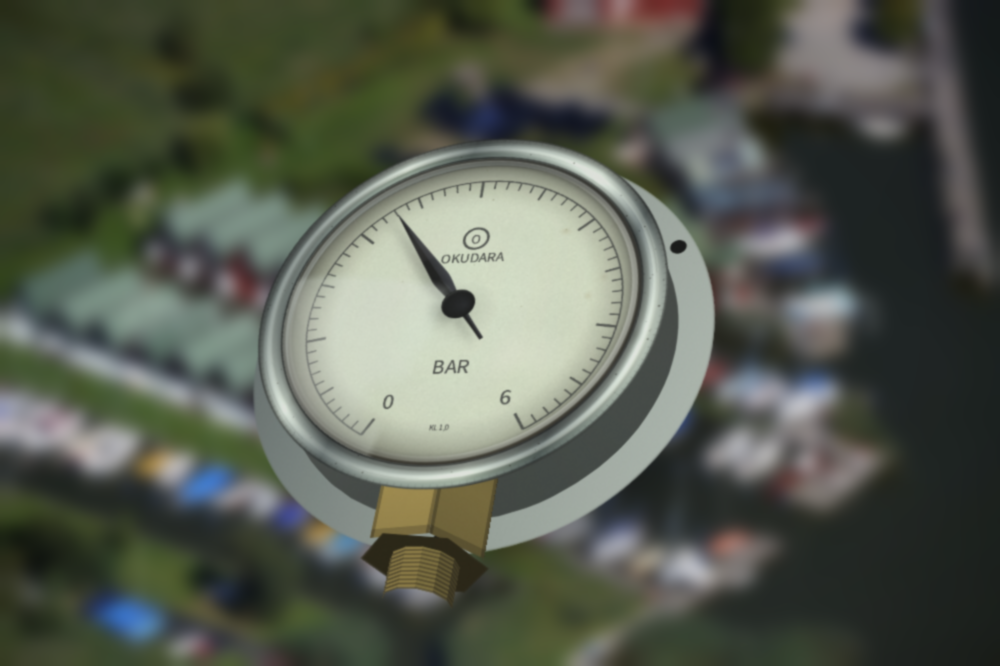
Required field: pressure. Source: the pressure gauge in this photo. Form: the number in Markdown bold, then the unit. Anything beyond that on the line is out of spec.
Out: **2.3** bar
